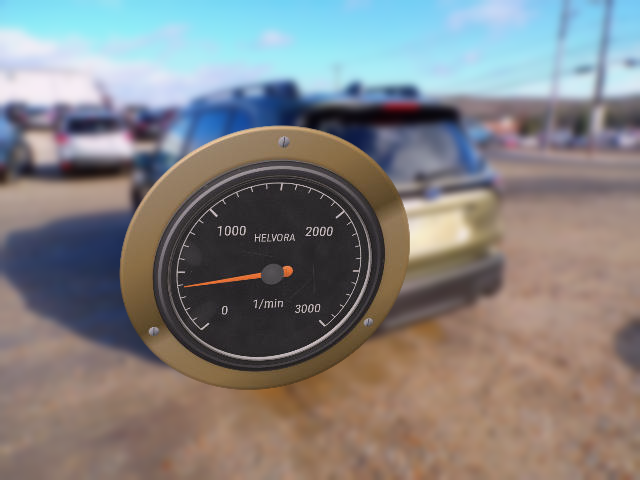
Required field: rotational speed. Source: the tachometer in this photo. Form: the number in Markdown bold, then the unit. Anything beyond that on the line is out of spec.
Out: **400** rpm
